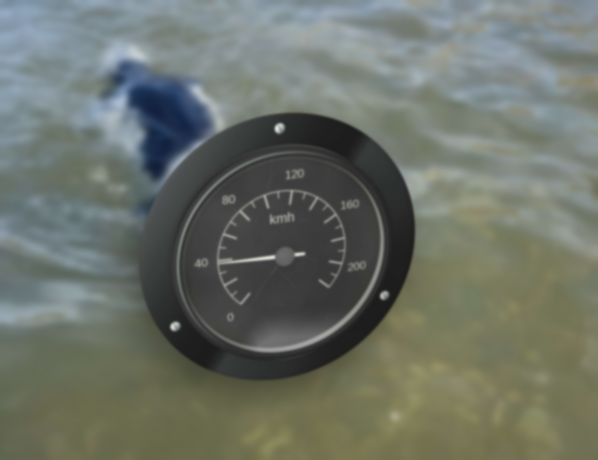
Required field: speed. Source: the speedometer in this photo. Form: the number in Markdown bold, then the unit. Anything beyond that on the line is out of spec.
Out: **40** km/h
